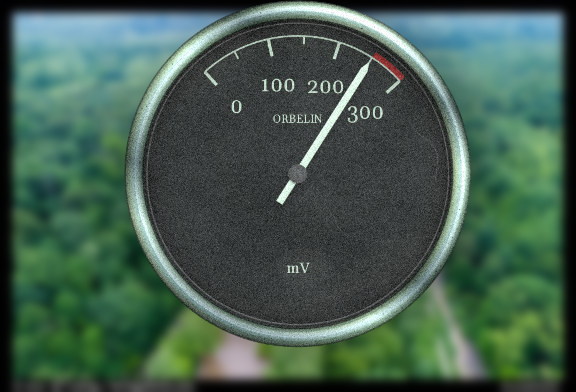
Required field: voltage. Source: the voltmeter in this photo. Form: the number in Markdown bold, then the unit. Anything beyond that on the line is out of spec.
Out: **250** mV
